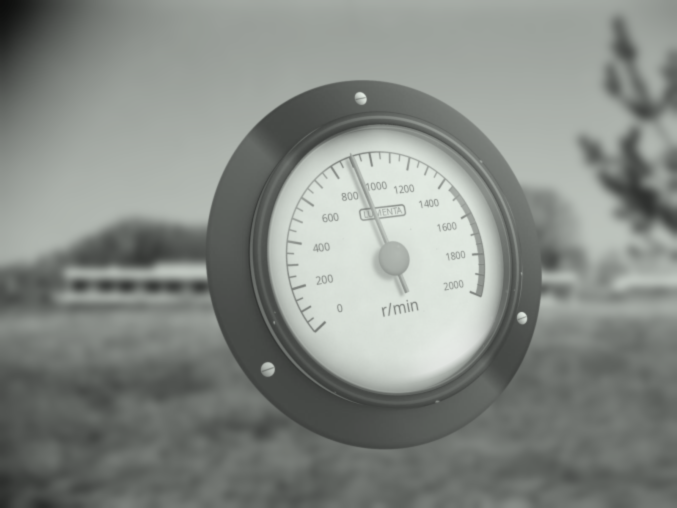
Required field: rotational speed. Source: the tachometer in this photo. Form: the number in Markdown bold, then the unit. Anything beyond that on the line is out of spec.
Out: **900** rpm
